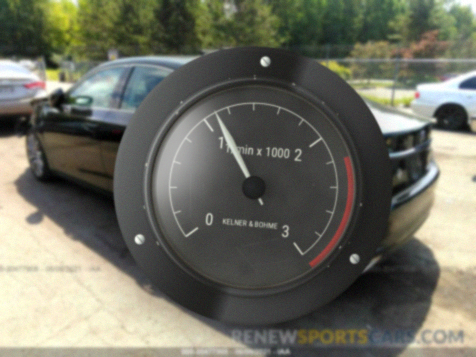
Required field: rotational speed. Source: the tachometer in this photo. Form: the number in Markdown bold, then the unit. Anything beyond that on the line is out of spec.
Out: **1100** rpm
